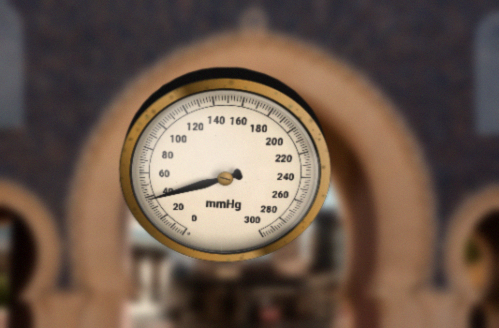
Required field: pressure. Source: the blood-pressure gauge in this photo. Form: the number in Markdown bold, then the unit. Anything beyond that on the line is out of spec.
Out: **40** mmHg
